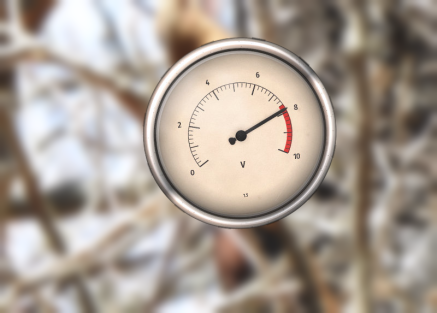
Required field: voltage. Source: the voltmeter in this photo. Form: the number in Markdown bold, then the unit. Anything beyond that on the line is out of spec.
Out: **7.8** V
